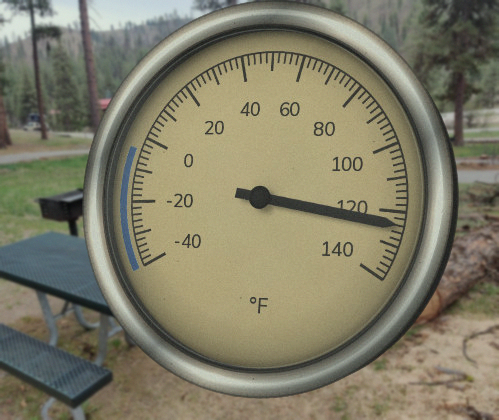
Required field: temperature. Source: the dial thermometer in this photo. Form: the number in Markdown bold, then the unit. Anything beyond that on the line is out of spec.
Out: **124** °F
